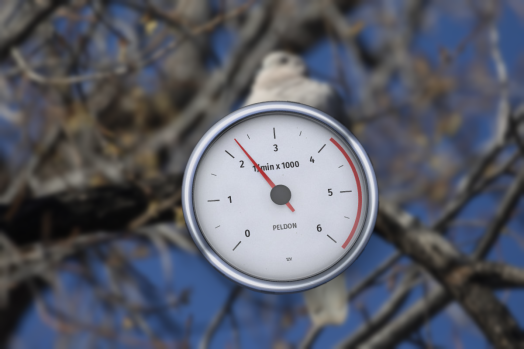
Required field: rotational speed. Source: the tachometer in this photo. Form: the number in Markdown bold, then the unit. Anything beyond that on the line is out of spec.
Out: **2250** rpm
